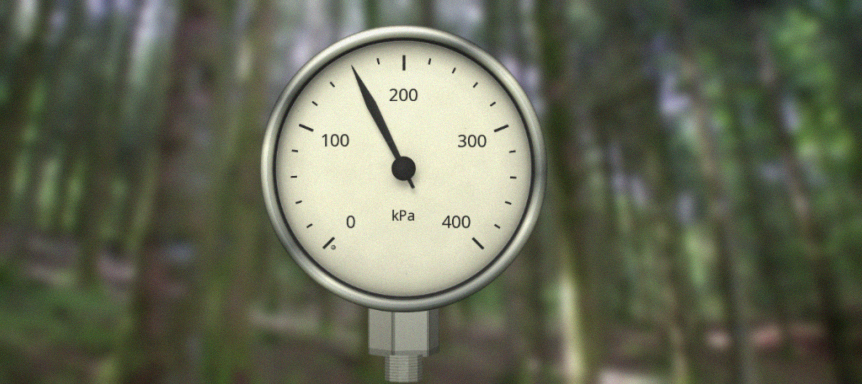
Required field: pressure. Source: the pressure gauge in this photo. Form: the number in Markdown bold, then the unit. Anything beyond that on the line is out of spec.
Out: **160** kPa
